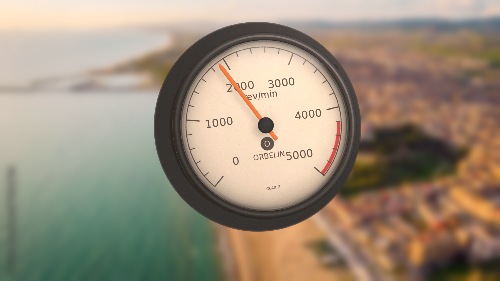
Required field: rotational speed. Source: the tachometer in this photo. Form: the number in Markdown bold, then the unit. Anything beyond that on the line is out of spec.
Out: **1900** rpm
